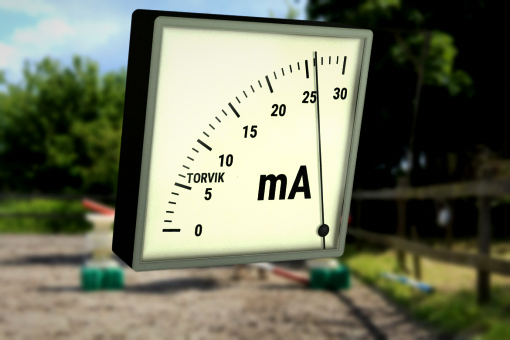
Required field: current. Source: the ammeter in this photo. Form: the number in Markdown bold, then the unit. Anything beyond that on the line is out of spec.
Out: **26** mA
